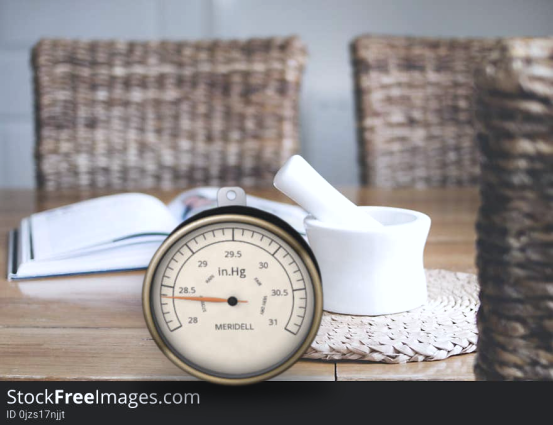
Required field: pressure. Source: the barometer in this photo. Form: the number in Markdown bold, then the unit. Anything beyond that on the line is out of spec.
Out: **28.4** inHg
